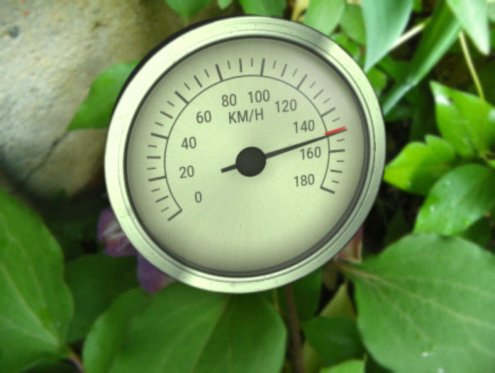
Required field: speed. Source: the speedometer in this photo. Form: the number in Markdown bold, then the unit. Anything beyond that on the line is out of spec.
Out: **150** km/h
